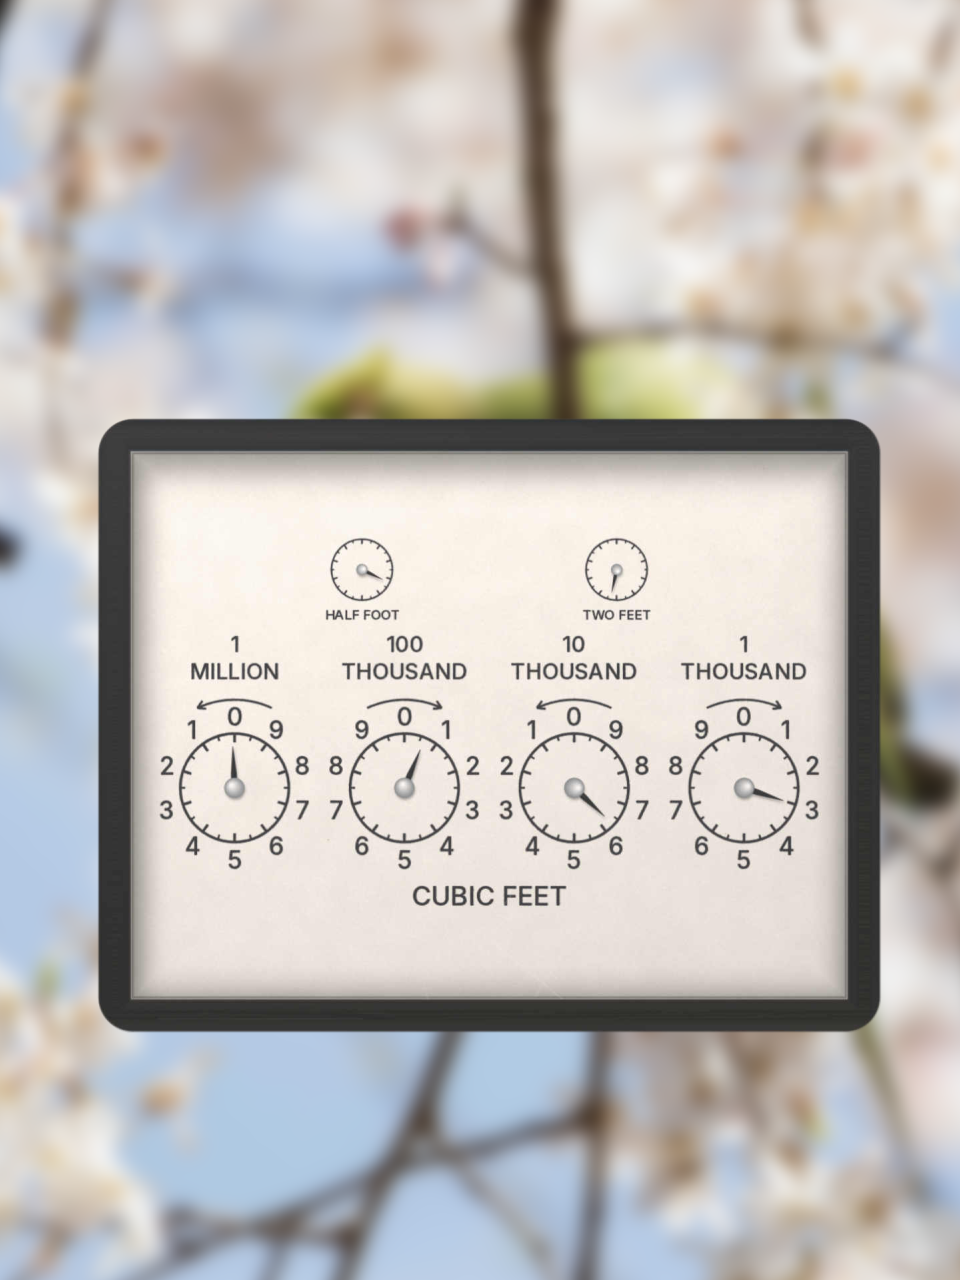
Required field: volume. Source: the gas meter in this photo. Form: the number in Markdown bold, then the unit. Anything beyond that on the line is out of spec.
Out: **6300** ft³
